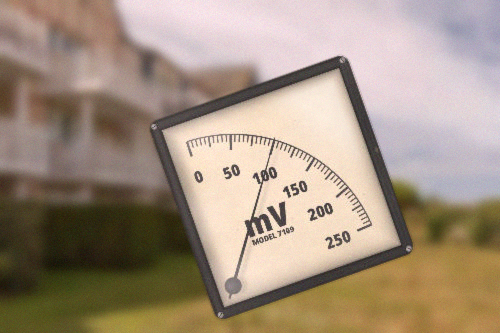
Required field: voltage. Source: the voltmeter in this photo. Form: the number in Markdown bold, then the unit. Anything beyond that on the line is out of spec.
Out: **100** mV
